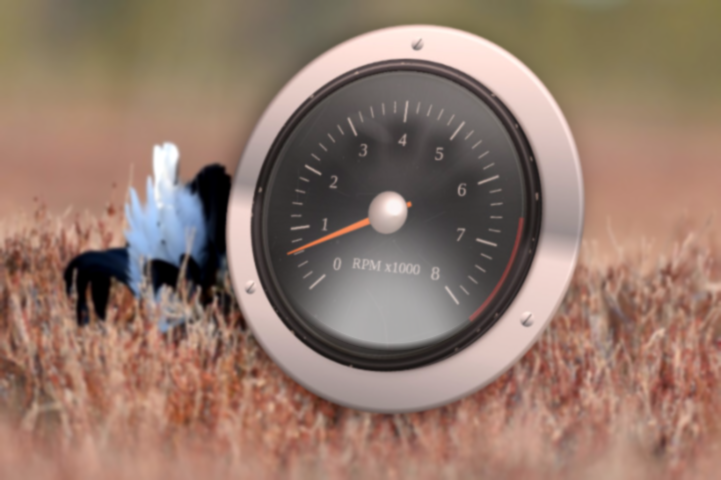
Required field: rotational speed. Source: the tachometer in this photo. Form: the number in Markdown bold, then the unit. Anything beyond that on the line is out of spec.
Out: **600** rpm
